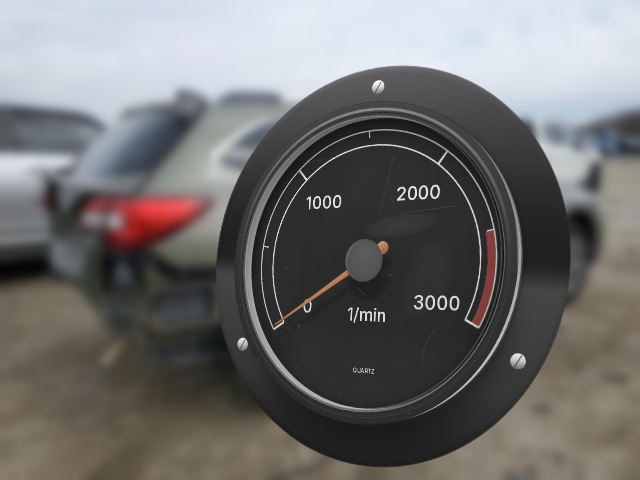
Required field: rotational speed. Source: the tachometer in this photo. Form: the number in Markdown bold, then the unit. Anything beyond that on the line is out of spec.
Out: **0** rpm
